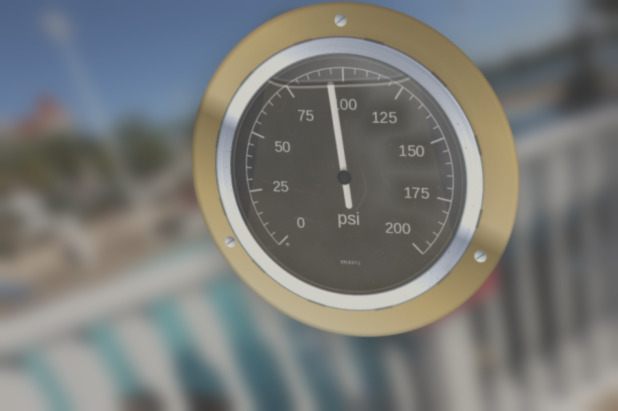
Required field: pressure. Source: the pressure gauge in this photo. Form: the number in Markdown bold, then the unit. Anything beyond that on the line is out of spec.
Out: **95** psi
